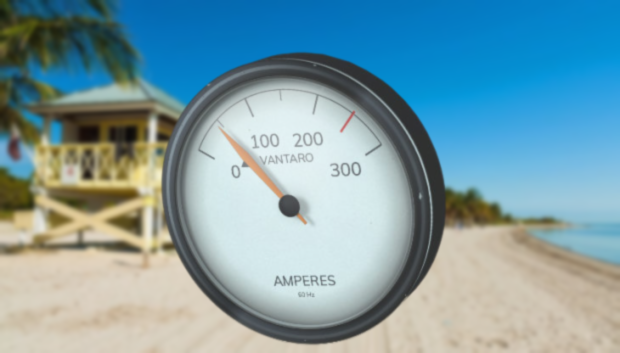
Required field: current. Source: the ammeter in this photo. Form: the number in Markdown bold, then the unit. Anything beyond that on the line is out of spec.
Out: **50** A
